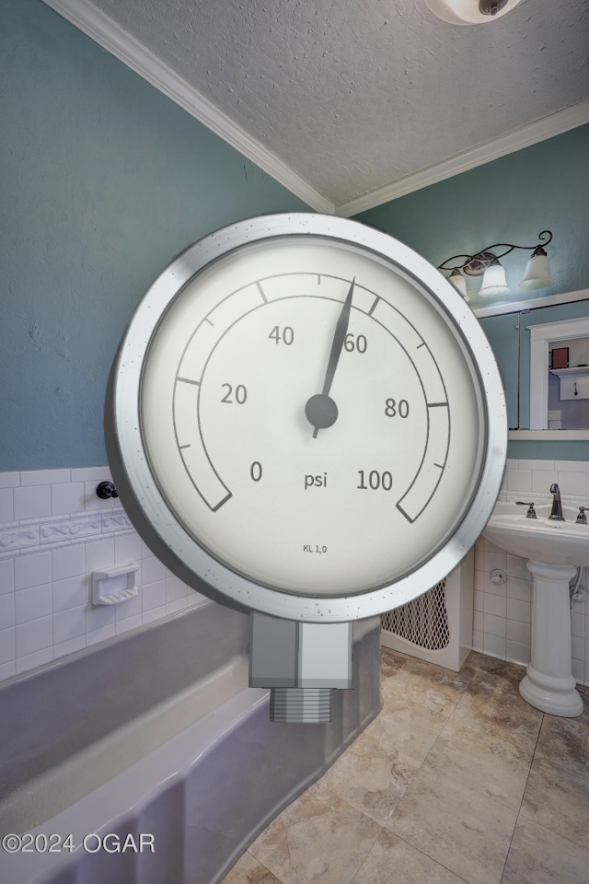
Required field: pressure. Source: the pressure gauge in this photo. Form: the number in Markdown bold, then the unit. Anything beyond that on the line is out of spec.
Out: **55** psi
